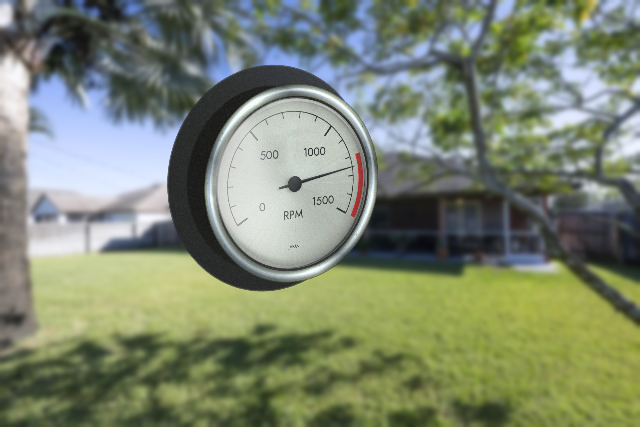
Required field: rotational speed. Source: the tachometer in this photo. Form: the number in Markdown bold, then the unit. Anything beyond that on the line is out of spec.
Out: **1250** rpm
